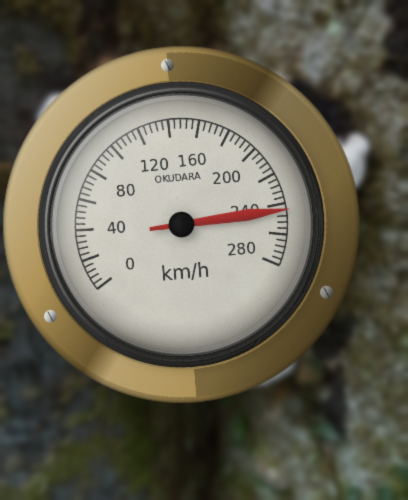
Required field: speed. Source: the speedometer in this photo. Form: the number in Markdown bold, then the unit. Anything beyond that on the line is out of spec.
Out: **244** km/h
